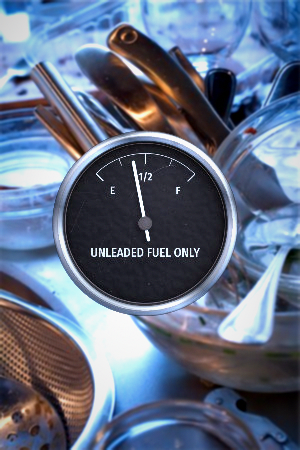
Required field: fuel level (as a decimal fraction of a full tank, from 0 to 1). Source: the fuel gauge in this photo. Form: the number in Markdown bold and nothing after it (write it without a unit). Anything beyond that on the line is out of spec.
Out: **0.375**
